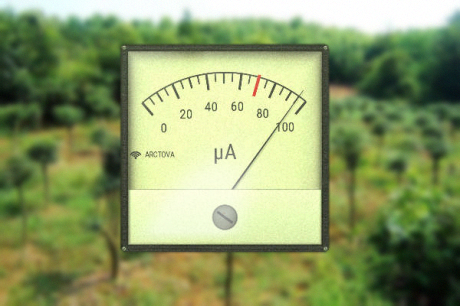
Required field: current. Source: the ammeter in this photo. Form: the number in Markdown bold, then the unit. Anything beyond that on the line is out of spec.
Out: **95** µA
